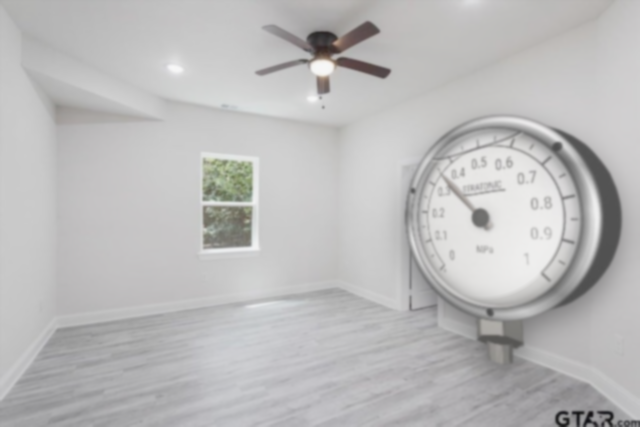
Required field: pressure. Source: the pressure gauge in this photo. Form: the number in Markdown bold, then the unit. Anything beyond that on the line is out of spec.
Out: **0.35** MPa
